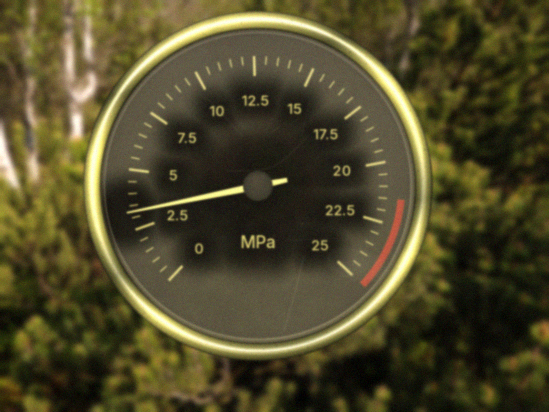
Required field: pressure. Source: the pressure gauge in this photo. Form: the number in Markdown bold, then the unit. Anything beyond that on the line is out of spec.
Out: **3.25** MPa
